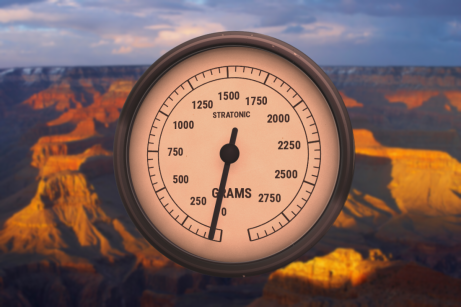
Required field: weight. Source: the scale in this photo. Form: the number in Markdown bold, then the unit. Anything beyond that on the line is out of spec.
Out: **50** g
